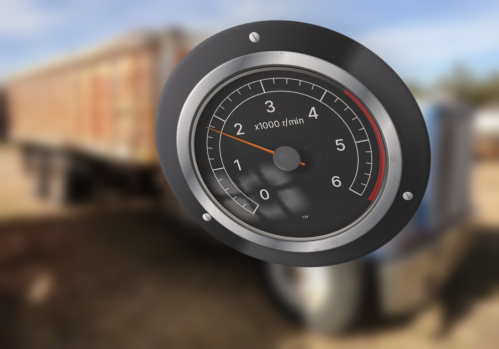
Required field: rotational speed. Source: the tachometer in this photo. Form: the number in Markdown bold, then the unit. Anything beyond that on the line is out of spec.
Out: **1800** rpm
